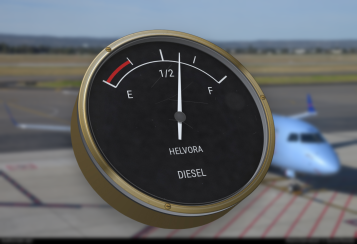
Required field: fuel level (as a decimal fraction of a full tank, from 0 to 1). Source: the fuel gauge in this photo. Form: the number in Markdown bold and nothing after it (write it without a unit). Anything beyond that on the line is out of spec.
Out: **0.625**
